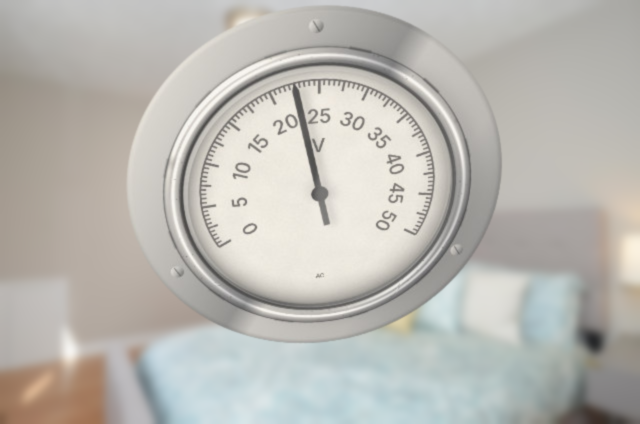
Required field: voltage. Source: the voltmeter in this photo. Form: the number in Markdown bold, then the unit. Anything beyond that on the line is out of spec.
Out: **22.5** V
